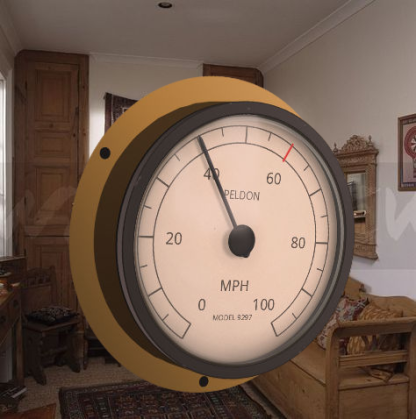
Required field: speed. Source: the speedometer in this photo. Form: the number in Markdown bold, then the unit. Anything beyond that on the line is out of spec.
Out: **40** mph
